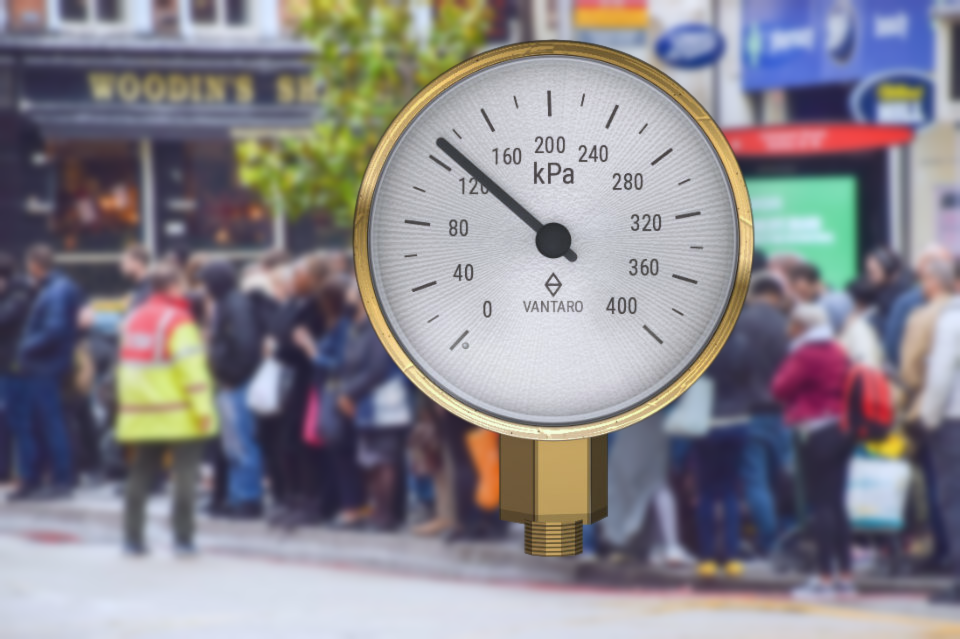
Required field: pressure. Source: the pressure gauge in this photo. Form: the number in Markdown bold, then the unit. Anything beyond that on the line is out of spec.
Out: **130** kPa
